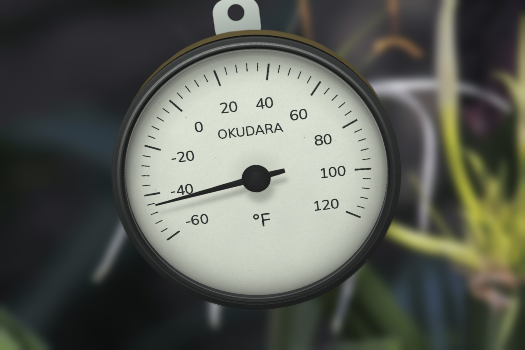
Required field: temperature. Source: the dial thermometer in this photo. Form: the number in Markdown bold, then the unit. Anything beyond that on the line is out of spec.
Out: **-44** °F
